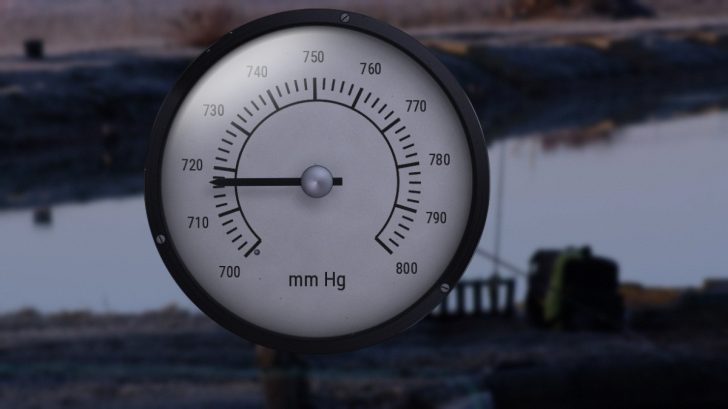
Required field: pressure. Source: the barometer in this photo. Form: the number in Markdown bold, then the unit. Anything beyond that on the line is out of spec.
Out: **717** mmHg
